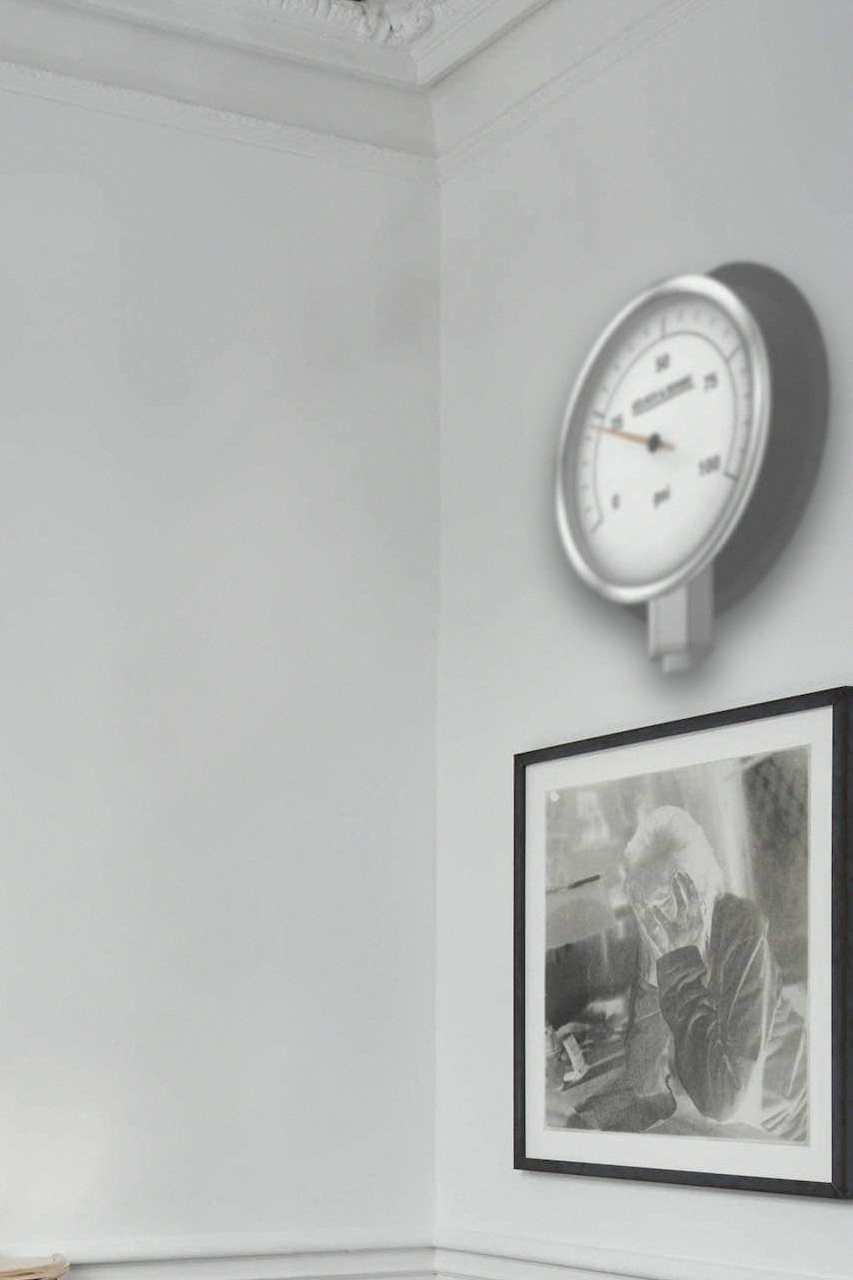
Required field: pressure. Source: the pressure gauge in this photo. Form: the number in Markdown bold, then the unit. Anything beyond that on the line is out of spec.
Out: **22.5** psi
